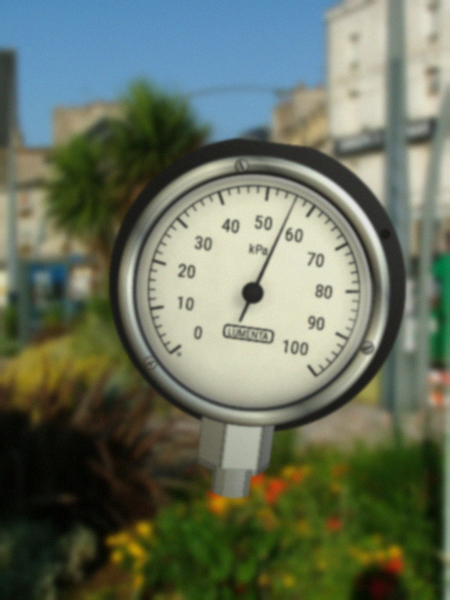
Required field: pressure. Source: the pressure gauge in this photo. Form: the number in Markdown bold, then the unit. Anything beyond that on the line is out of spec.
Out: **56** kPa
